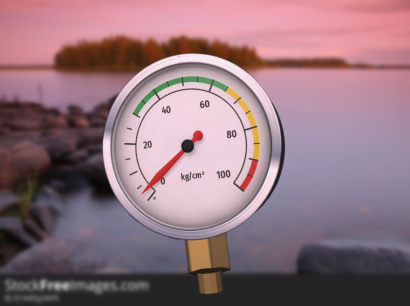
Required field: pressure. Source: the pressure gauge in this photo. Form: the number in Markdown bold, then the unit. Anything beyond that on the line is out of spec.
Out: **2.5** kg/cm²
